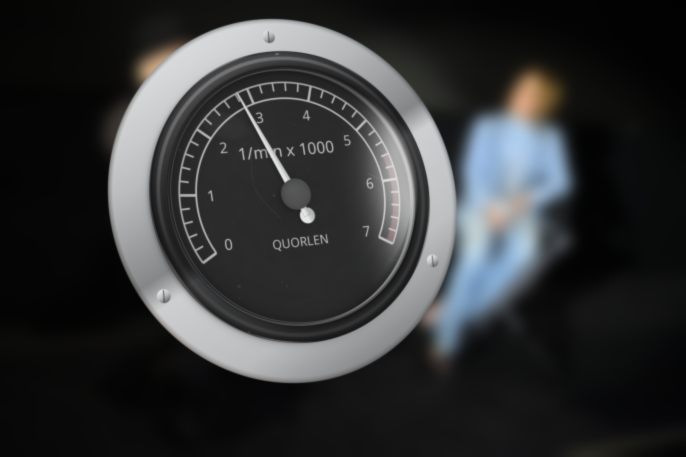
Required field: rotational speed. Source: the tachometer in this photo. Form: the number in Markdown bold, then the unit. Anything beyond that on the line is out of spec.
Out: **2800** rpm
